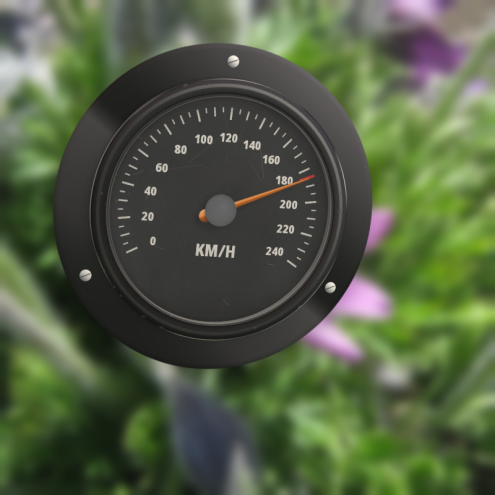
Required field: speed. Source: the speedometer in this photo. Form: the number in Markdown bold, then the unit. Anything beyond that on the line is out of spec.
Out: **185** km/h
